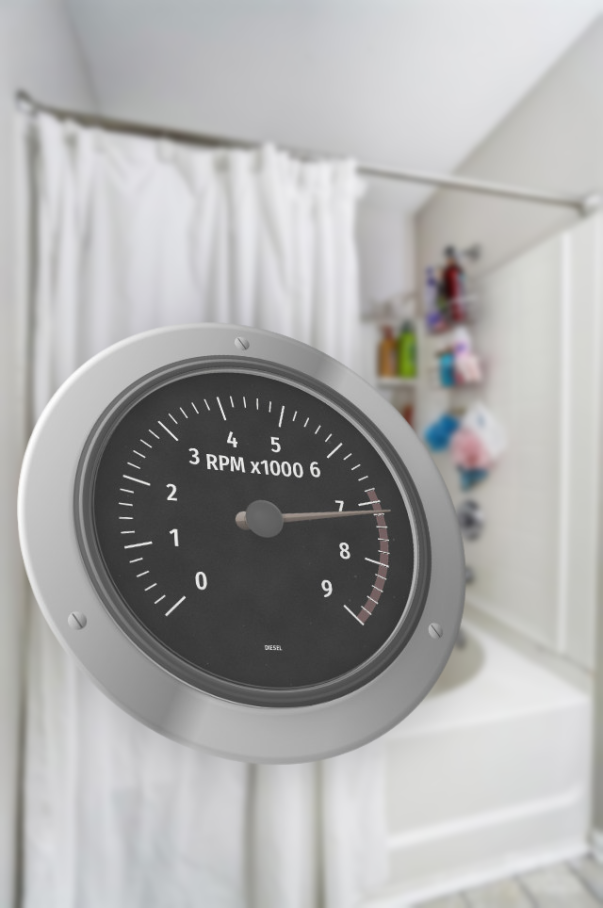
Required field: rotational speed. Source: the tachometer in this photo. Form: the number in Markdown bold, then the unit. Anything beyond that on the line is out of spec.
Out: **7200** rpm
